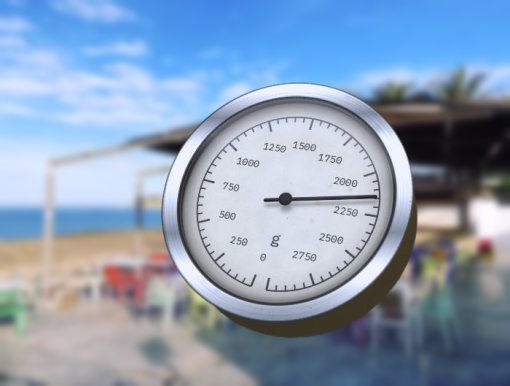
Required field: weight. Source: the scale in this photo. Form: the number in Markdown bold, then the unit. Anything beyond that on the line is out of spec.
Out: **2150** g
